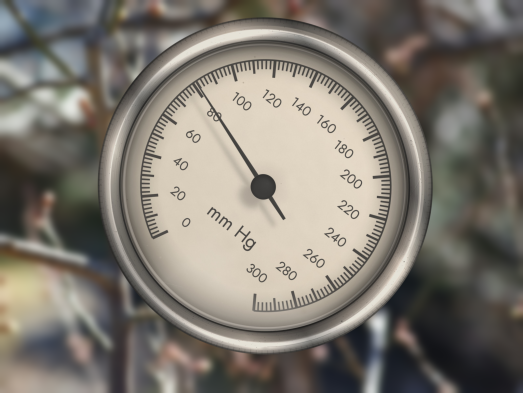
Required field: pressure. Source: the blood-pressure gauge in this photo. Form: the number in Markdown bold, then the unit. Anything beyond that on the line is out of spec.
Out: **82** mmHg
